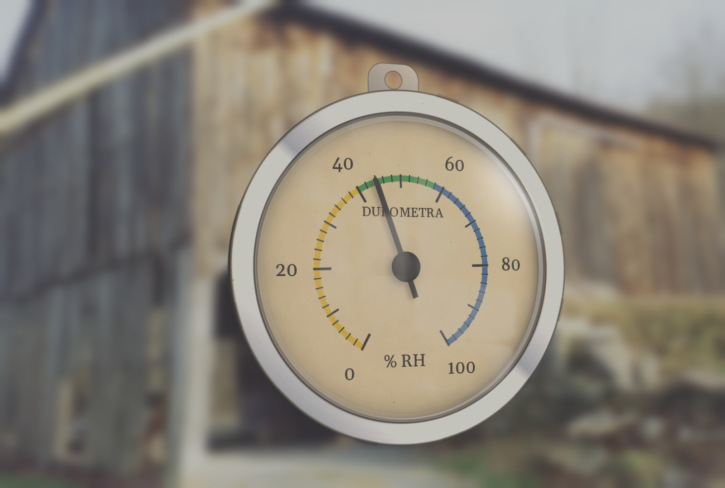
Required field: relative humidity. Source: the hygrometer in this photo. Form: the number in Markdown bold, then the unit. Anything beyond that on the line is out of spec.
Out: **44** %
